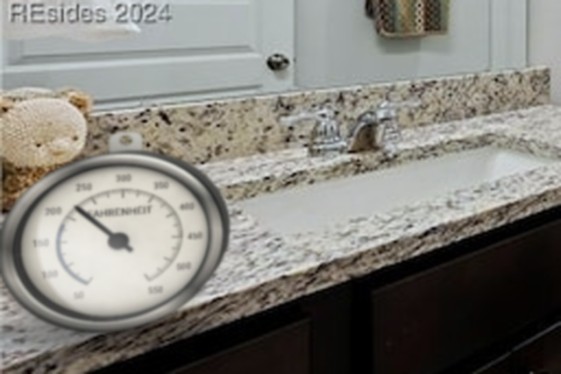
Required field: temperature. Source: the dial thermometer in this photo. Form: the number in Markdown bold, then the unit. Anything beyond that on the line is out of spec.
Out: **225** °F
